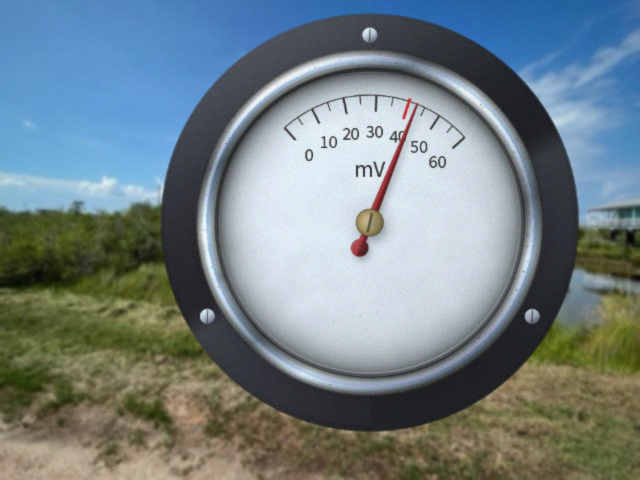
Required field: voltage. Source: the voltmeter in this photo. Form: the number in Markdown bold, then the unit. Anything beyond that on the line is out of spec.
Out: **42.5** mV
